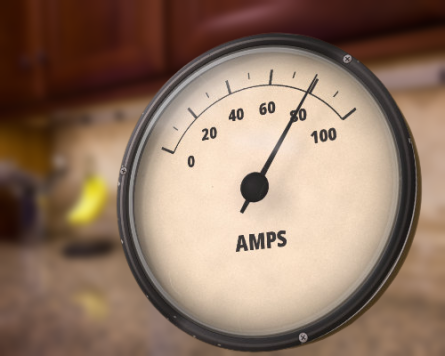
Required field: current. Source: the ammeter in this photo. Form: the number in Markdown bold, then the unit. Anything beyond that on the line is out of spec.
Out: **80** A
